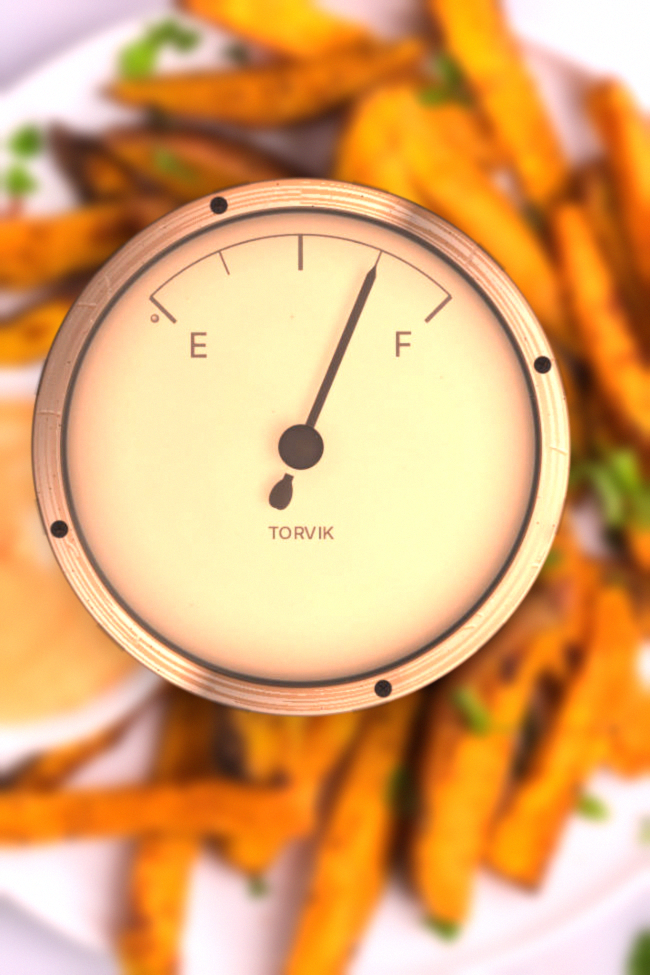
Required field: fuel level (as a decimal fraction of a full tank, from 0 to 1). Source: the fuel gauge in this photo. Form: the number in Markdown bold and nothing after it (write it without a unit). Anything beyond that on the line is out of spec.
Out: **0.75**
